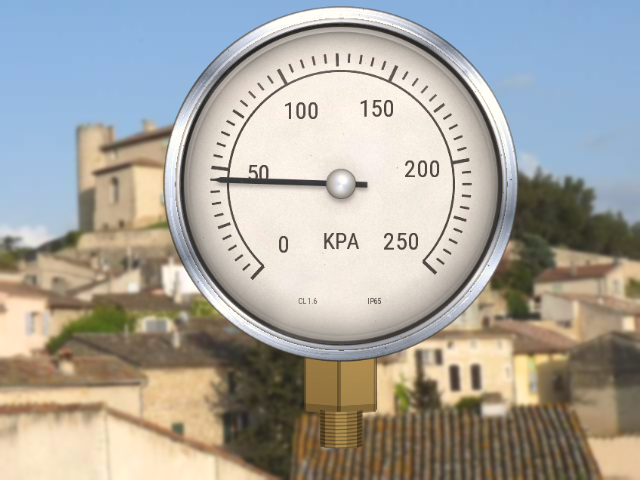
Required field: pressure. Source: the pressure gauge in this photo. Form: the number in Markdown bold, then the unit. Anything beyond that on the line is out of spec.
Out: **45** kPa
